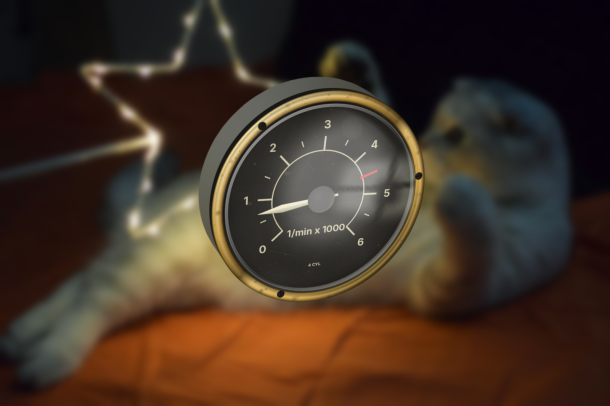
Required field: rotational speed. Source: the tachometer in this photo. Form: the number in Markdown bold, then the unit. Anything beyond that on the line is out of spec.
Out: **750** rpm
